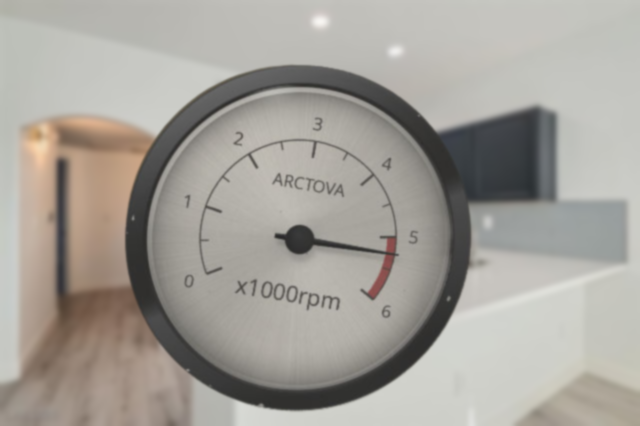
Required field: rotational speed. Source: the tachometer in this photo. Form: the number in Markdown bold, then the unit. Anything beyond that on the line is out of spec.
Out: **5250** rpm
